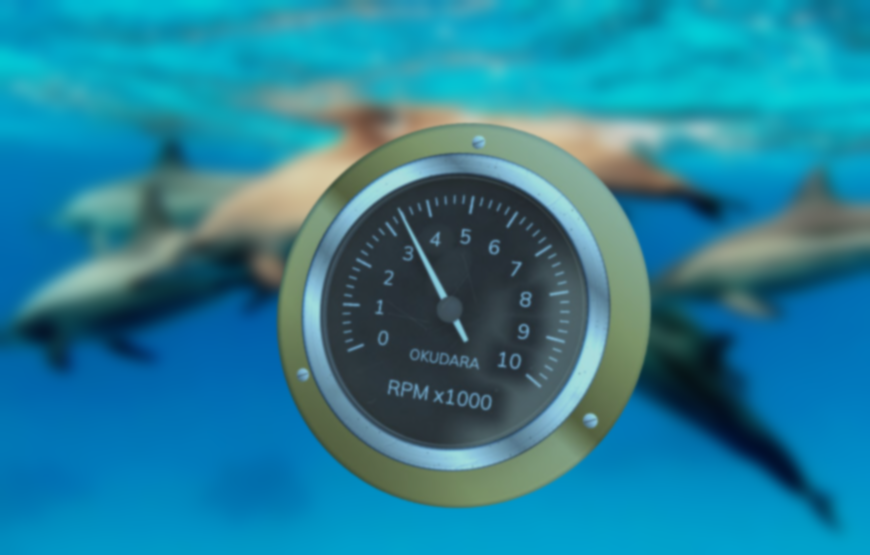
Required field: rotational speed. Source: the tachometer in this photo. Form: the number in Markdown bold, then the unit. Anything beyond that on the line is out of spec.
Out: **3400** rpm
